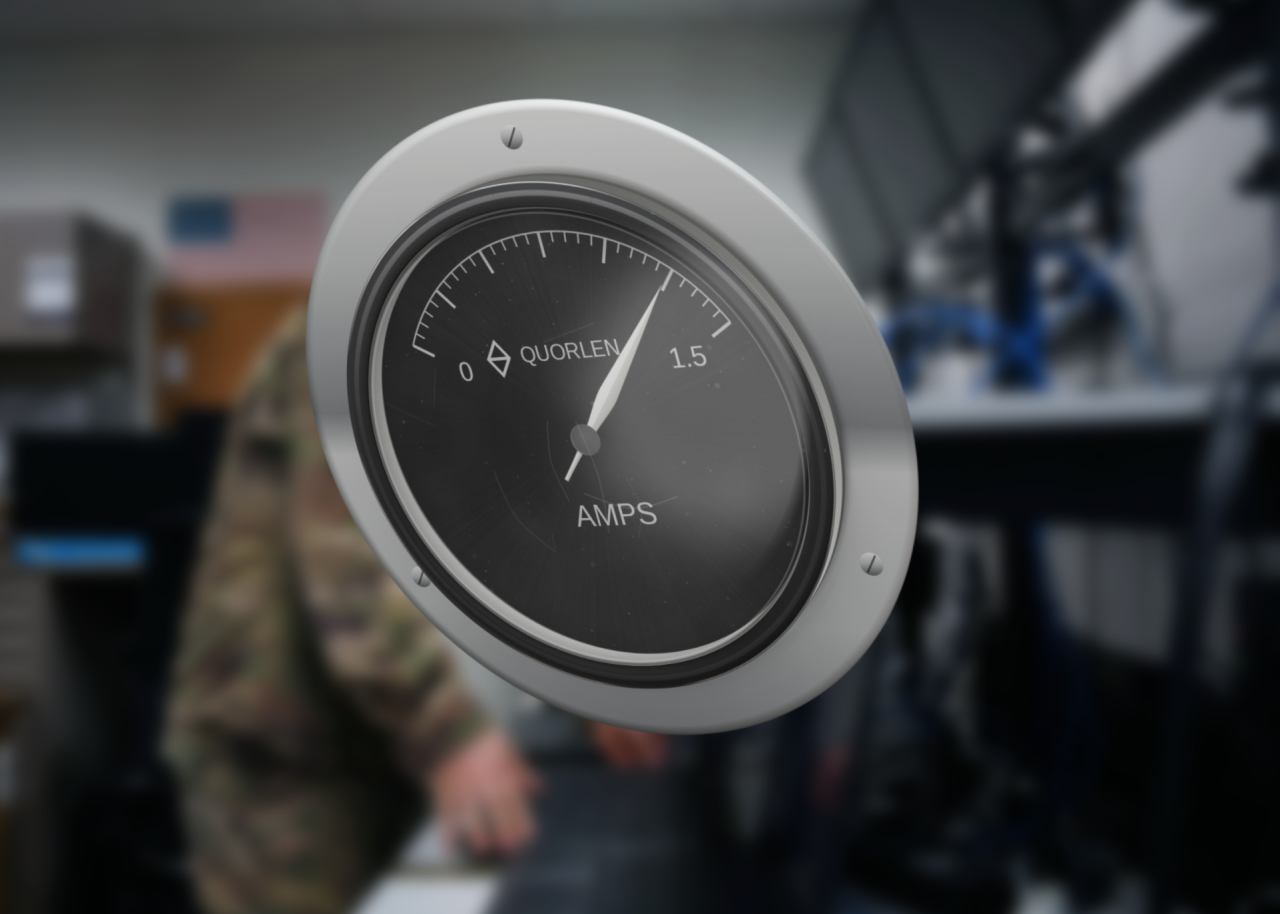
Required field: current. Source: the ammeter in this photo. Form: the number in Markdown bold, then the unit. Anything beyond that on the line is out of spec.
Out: **1.25** A
